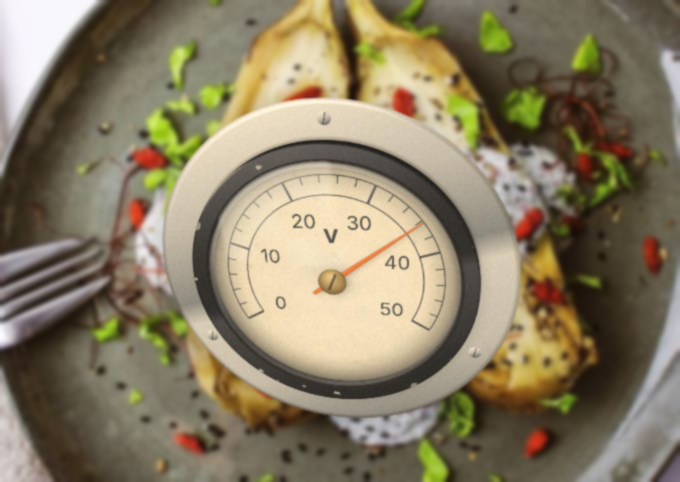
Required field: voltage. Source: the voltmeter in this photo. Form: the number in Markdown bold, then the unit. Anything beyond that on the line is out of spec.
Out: **36** V
